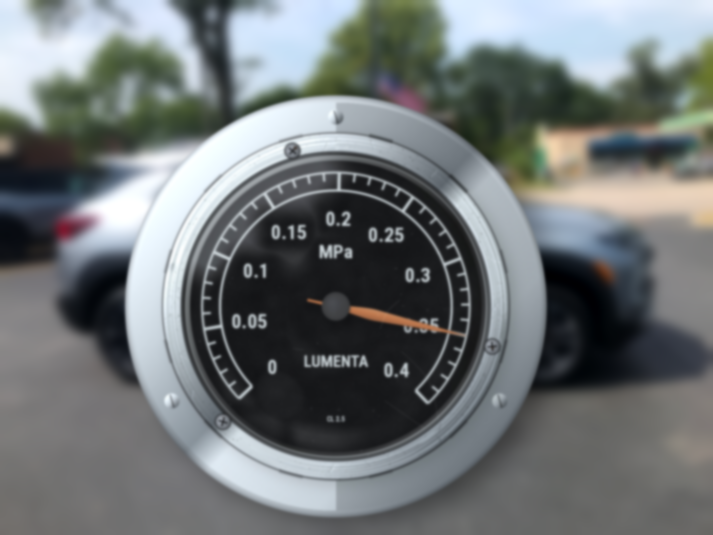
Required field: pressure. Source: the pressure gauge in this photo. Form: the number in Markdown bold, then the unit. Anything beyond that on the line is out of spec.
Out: **0.35** MPa
